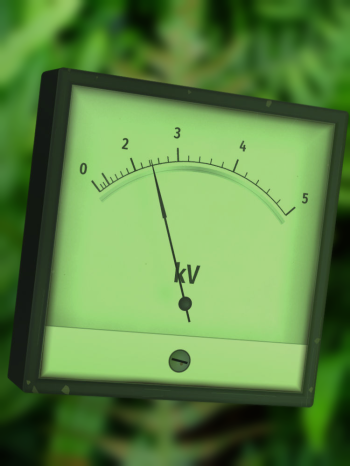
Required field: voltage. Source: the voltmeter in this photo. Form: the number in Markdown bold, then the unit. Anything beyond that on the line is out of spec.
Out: **2.4** kV
